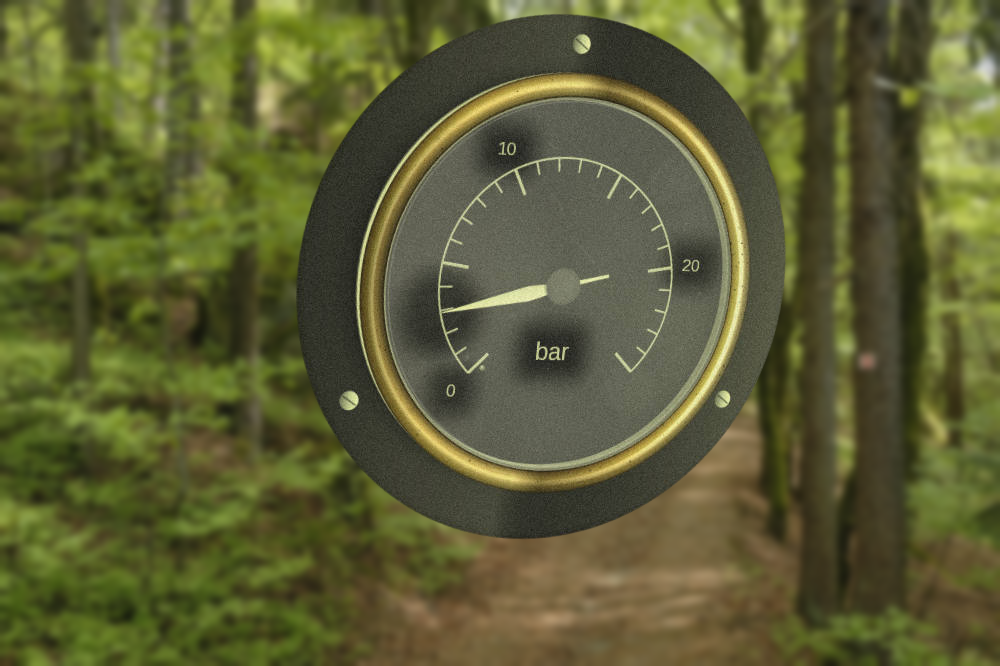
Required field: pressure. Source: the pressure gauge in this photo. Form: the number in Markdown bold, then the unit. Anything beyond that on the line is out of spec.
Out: **3** bar
